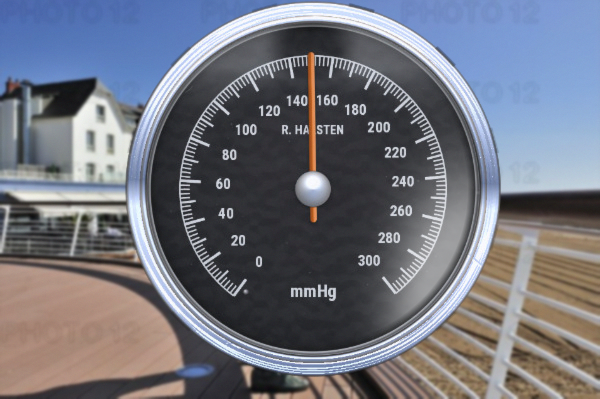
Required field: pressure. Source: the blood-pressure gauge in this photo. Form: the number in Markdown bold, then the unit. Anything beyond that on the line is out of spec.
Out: **150** mmHg
